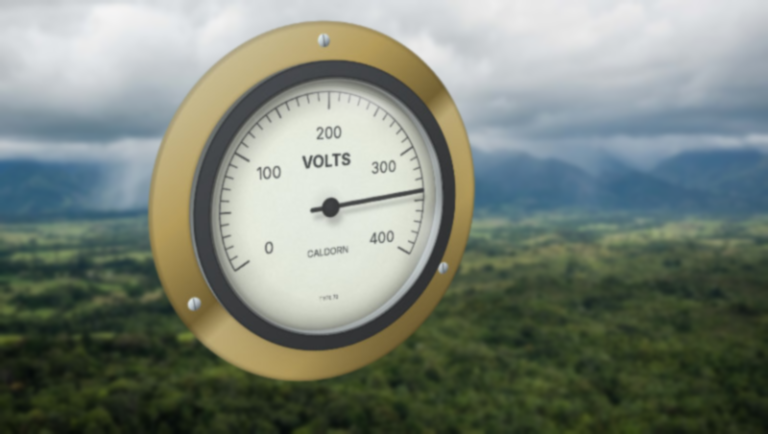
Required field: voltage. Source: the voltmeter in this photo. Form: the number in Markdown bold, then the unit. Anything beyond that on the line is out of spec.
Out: **340** V
